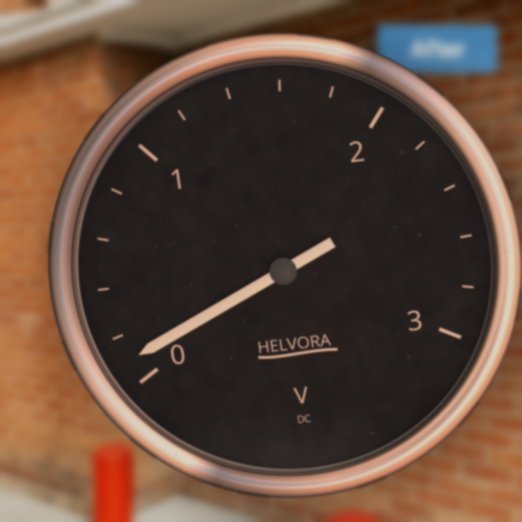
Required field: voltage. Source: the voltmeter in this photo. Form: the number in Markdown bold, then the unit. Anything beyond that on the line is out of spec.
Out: **0.1** V
